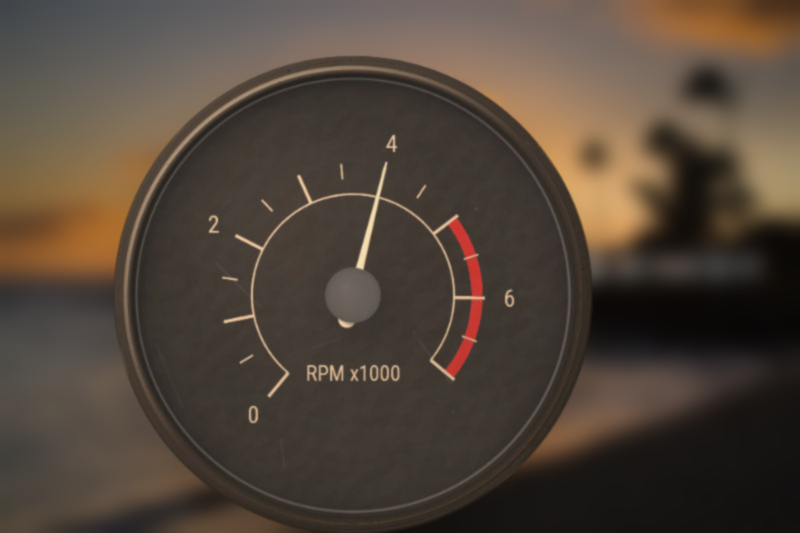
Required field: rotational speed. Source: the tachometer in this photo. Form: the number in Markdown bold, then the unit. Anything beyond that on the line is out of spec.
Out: **4000** rpm
